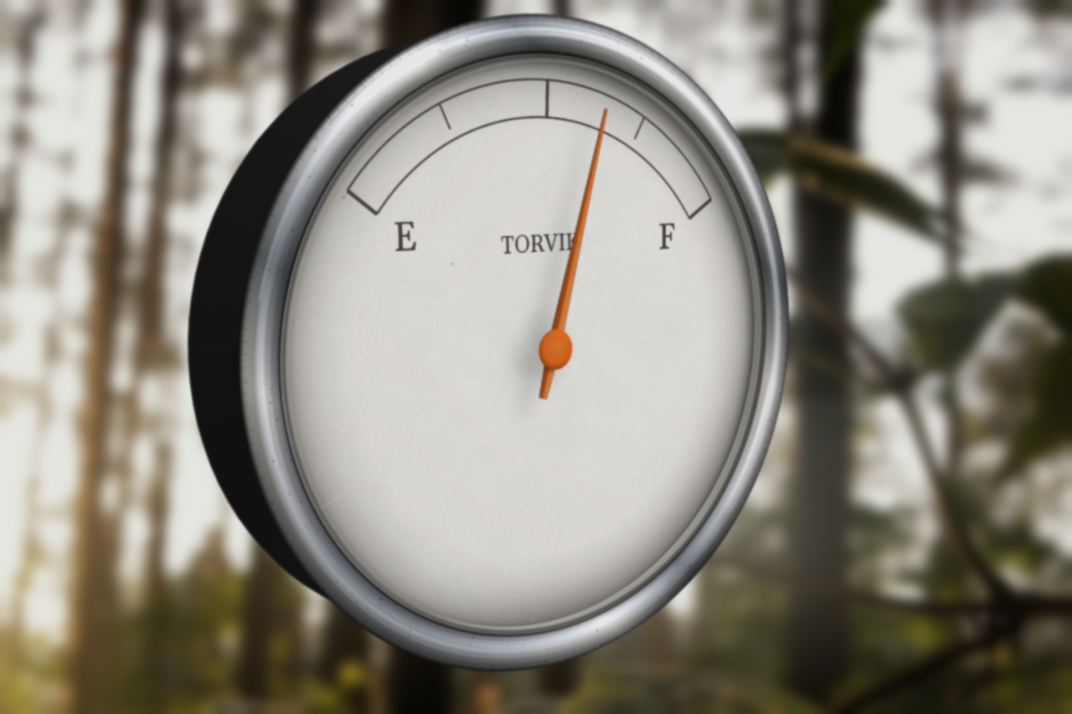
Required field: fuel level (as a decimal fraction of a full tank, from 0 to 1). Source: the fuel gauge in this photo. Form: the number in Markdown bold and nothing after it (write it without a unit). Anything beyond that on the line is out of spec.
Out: **0.625**
